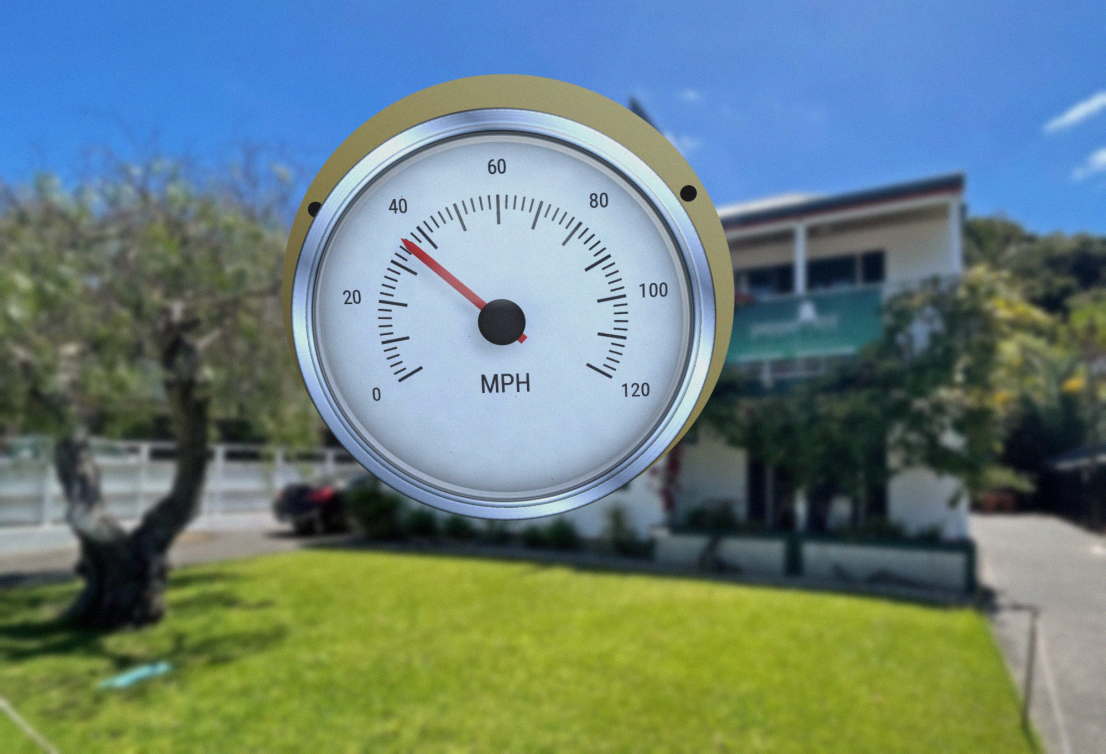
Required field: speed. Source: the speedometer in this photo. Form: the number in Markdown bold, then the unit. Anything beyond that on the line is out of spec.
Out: **36** mph
